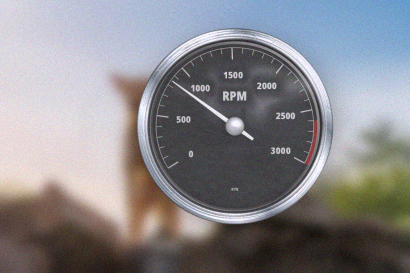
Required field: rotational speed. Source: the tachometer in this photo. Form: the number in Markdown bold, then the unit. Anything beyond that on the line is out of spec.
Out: **850** rpm
